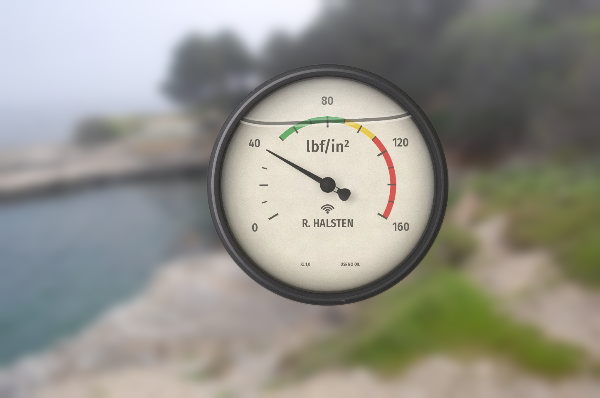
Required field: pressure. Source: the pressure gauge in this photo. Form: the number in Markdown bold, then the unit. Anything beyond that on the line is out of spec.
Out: **40** psi
